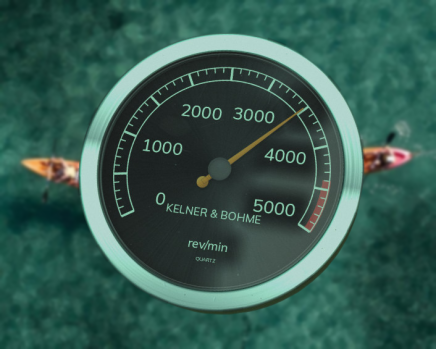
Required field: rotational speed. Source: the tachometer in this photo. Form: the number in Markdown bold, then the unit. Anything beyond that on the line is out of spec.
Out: **3500** rpm
